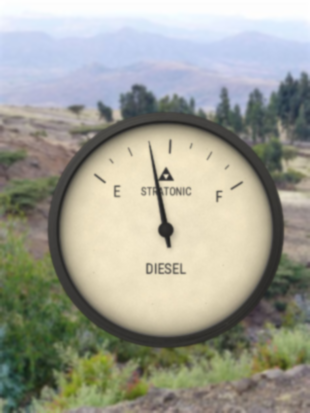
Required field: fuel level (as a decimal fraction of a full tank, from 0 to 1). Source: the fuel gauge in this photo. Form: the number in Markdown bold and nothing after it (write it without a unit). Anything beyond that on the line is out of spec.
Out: **0.375**
